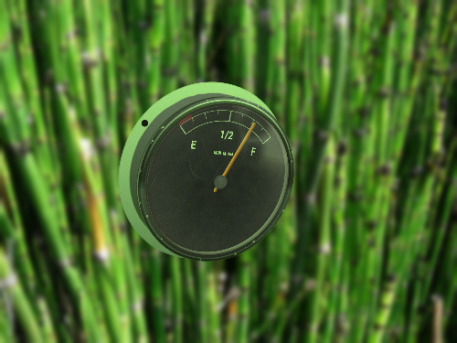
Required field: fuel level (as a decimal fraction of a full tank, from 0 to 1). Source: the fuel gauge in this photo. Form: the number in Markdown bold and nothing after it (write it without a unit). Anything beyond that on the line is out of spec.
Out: **0.75**
